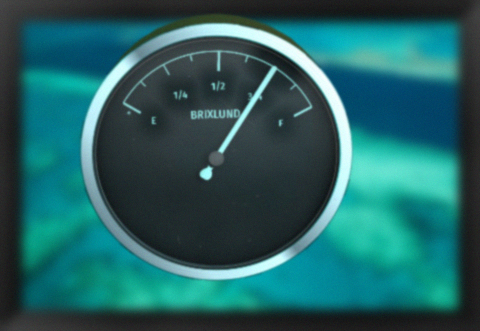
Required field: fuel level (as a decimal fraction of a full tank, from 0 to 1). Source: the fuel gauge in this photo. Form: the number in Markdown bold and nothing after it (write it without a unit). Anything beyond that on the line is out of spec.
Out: **0.75**
